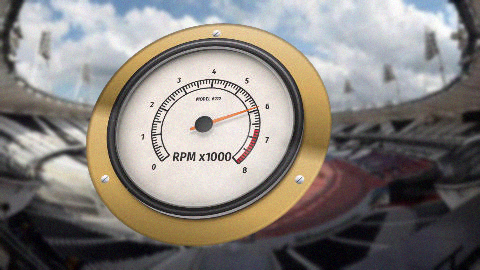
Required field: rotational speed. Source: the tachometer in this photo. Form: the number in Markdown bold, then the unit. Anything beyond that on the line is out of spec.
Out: **6000** rpm
